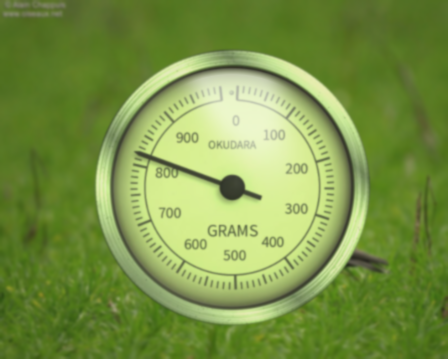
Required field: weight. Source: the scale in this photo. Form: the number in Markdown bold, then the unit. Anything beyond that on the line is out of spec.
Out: **820** g
